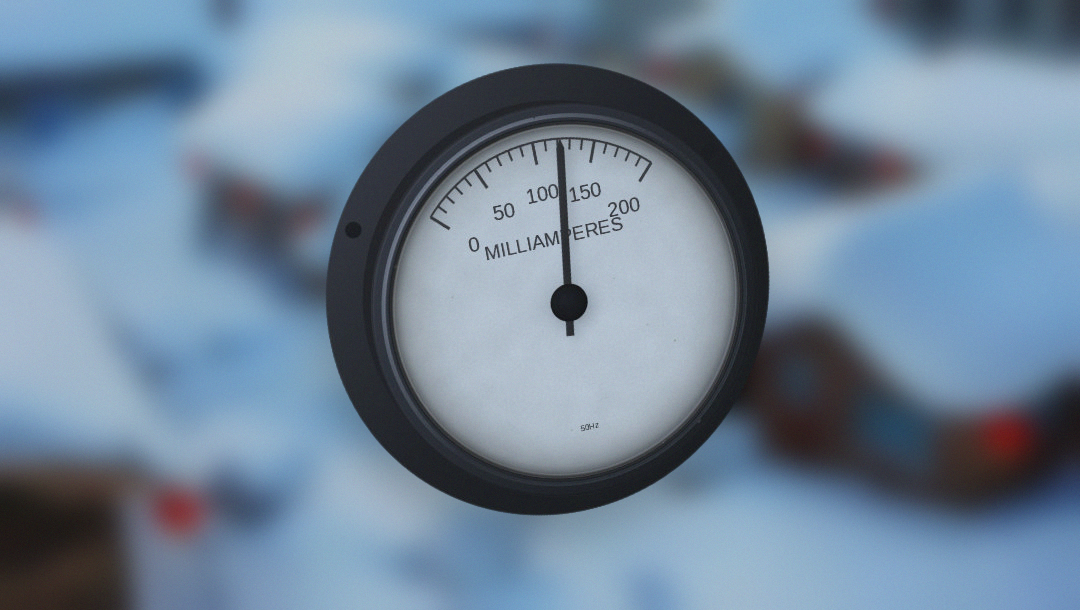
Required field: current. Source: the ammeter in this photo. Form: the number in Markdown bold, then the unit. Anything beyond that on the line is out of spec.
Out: **120** mA
